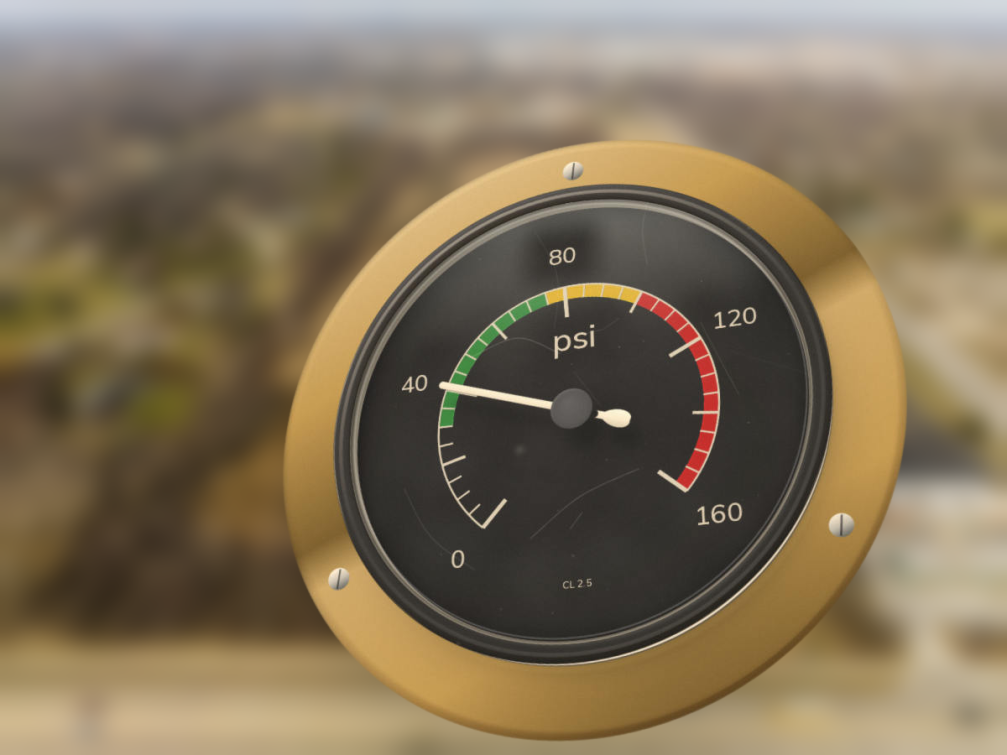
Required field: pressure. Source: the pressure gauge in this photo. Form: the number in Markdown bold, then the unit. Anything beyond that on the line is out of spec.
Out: **40** psi
